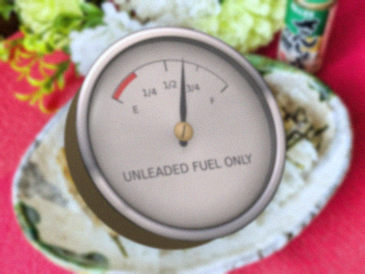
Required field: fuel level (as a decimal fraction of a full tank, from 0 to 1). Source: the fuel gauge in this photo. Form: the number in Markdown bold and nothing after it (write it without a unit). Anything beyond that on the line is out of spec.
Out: **0.625**
